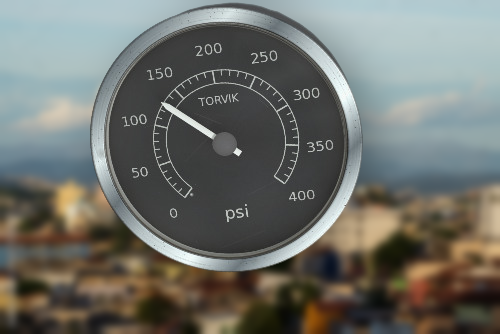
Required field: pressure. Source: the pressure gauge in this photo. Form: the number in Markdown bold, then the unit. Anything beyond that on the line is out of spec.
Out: **130** psi
